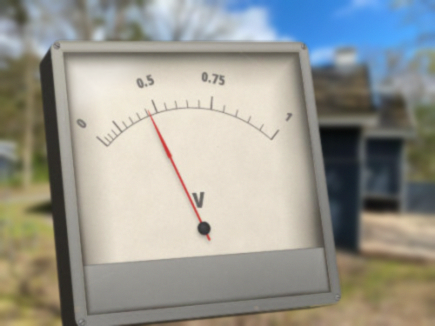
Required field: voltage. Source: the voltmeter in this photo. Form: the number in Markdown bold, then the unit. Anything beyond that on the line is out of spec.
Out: **0.45** V
